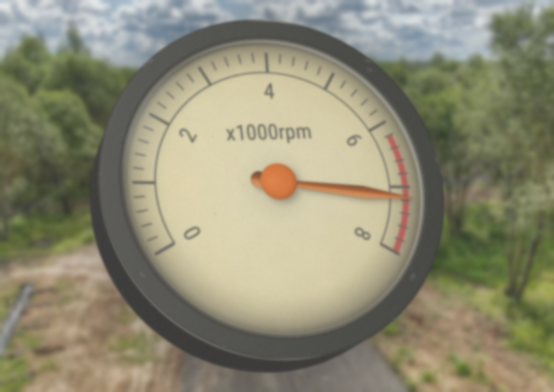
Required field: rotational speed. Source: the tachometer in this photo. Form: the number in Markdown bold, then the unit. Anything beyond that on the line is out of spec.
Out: **7200** rpm
